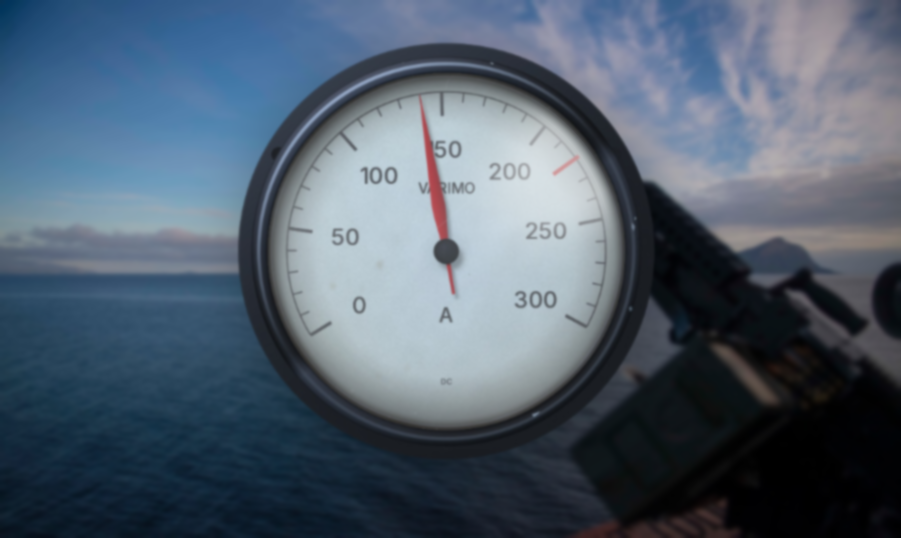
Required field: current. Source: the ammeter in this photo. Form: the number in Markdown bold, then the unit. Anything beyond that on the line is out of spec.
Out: **140** A
